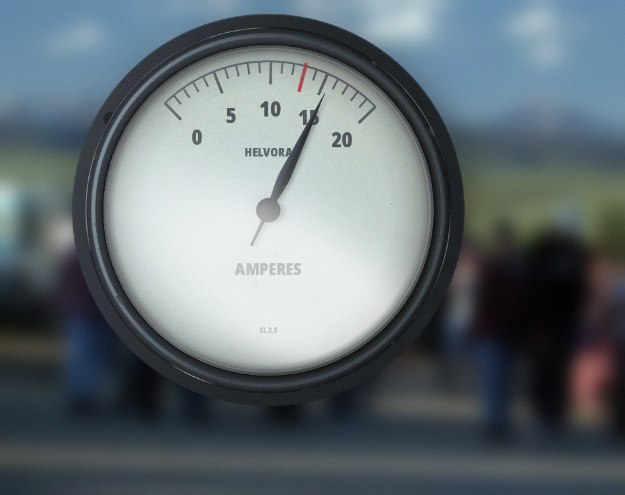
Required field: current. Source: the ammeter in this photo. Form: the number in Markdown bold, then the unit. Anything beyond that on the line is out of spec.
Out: **15.5** A
